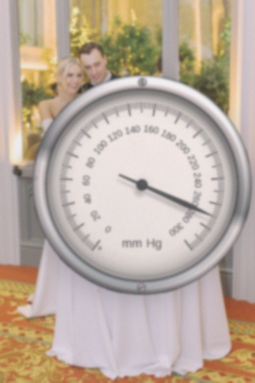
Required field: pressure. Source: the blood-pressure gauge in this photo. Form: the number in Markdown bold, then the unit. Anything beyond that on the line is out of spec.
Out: **270** mmHg
